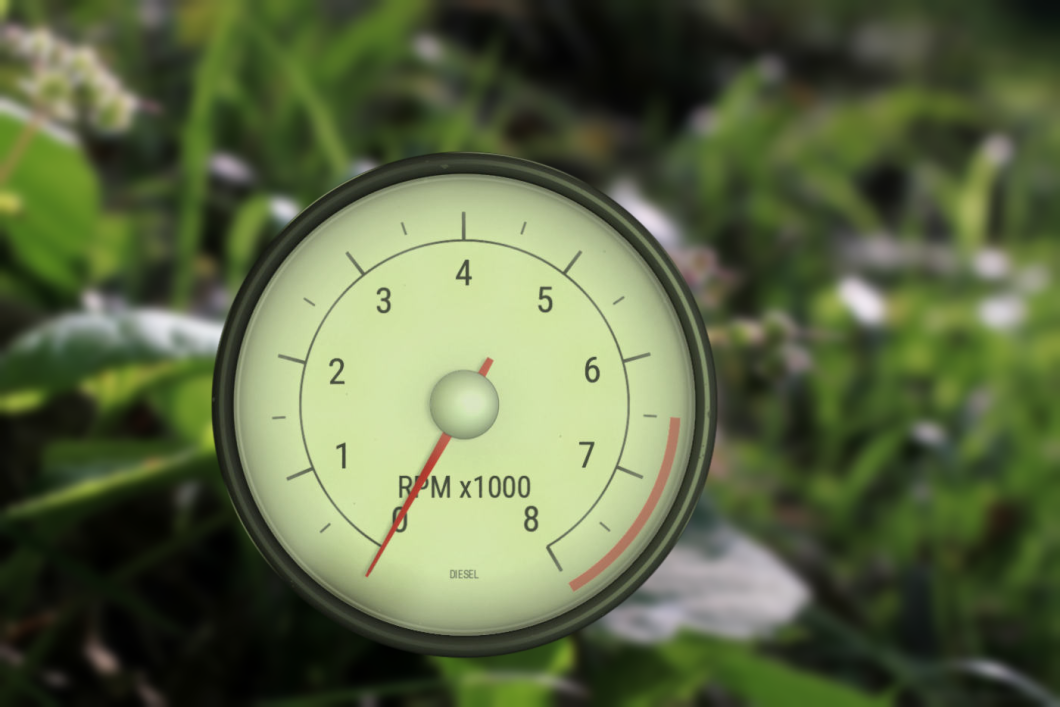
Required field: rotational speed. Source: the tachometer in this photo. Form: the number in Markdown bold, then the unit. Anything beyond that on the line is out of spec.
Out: **0** rpm
